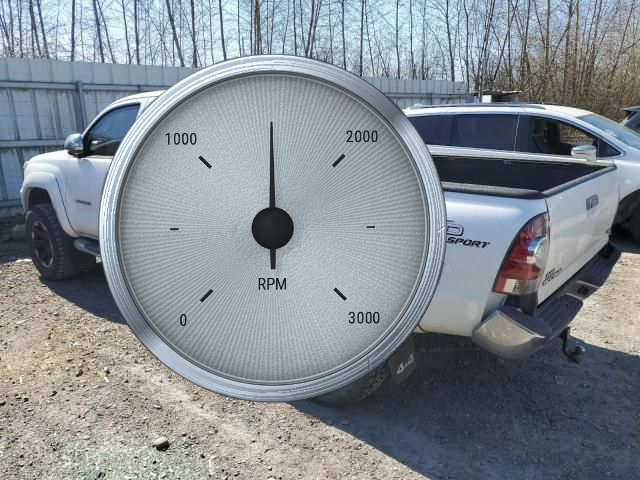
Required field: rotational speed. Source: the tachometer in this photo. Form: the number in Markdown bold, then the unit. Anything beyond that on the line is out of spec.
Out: **1500** rpm
